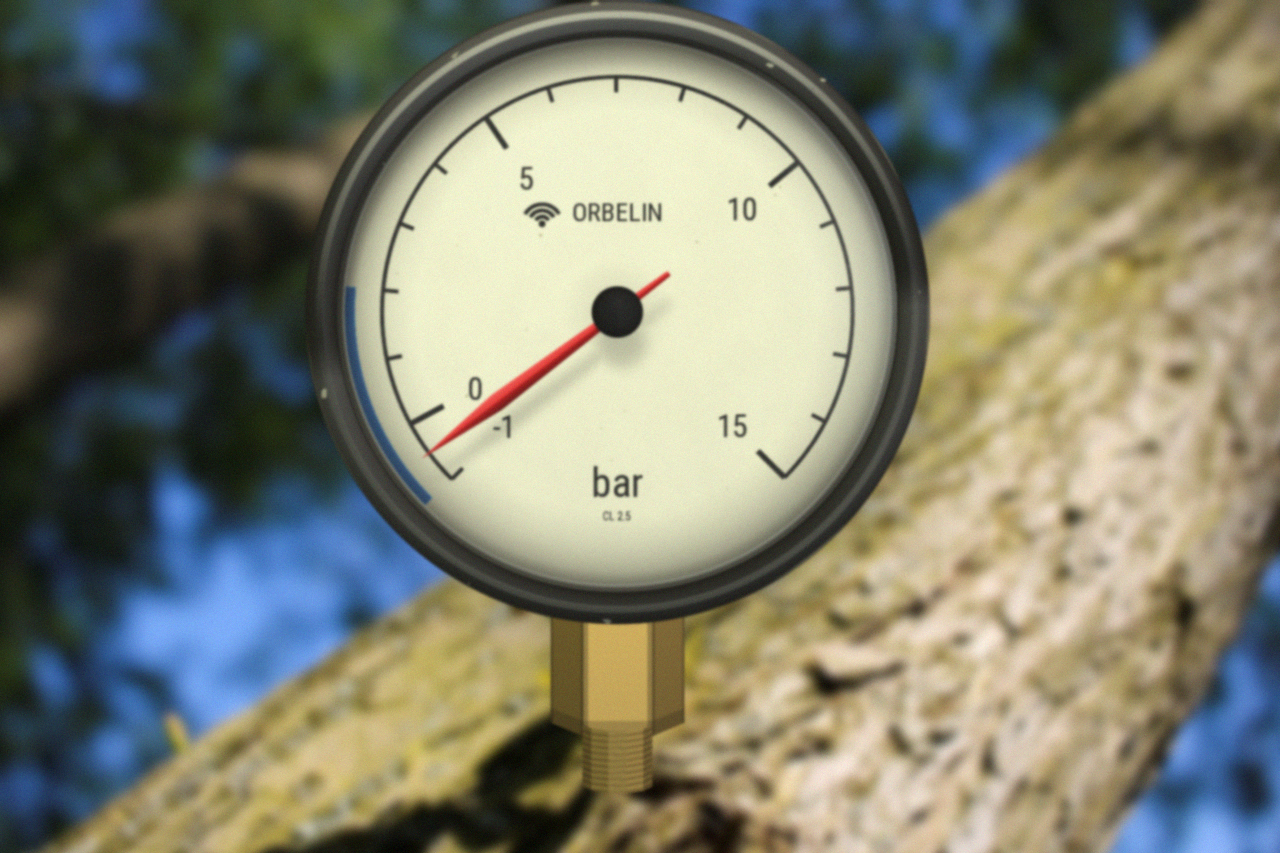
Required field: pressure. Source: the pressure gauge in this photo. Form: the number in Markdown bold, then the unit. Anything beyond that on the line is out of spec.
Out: **-0.5** bar
